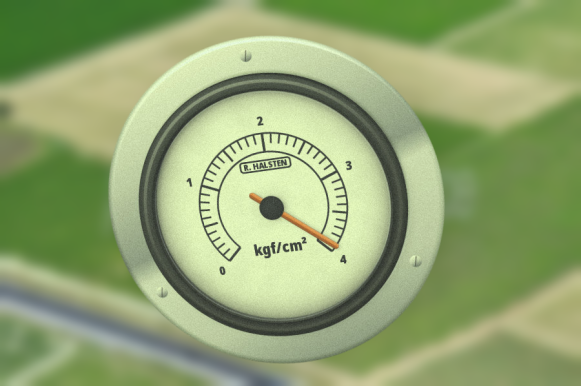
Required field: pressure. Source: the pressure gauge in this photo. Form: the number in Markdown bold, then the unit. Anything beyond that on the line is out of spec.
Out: **3.9** kg/cm²
